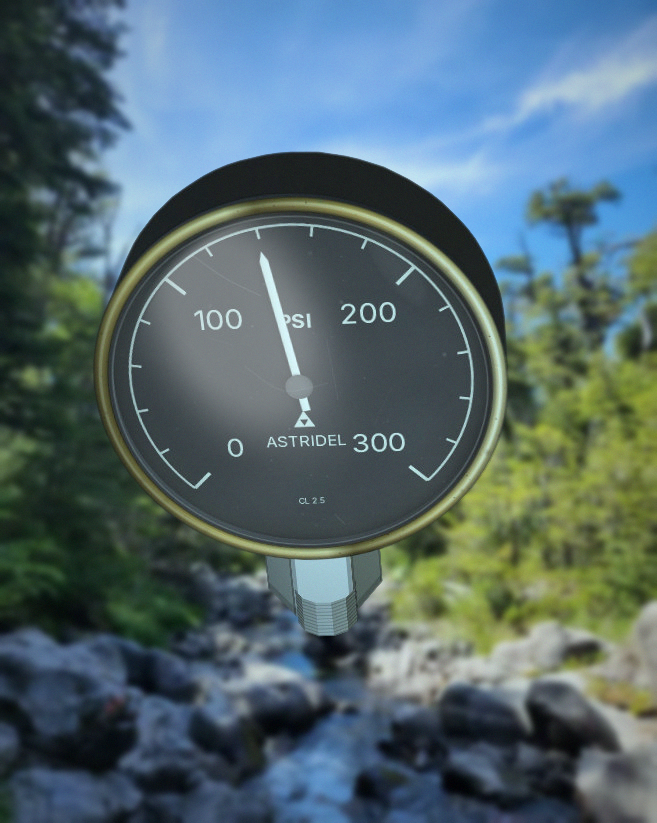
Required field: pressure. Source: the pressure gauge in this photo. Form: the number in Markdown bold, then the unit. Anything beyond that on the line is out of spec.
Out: **140** psi
